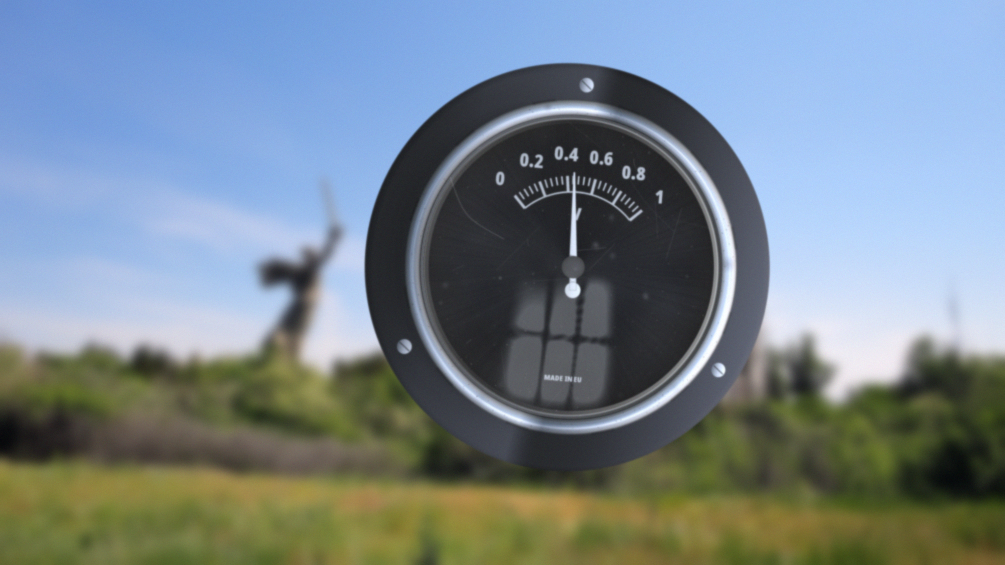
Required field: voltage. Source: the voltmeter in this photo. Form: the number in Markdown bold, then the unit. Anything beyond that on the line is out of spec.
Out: **0.44** V
